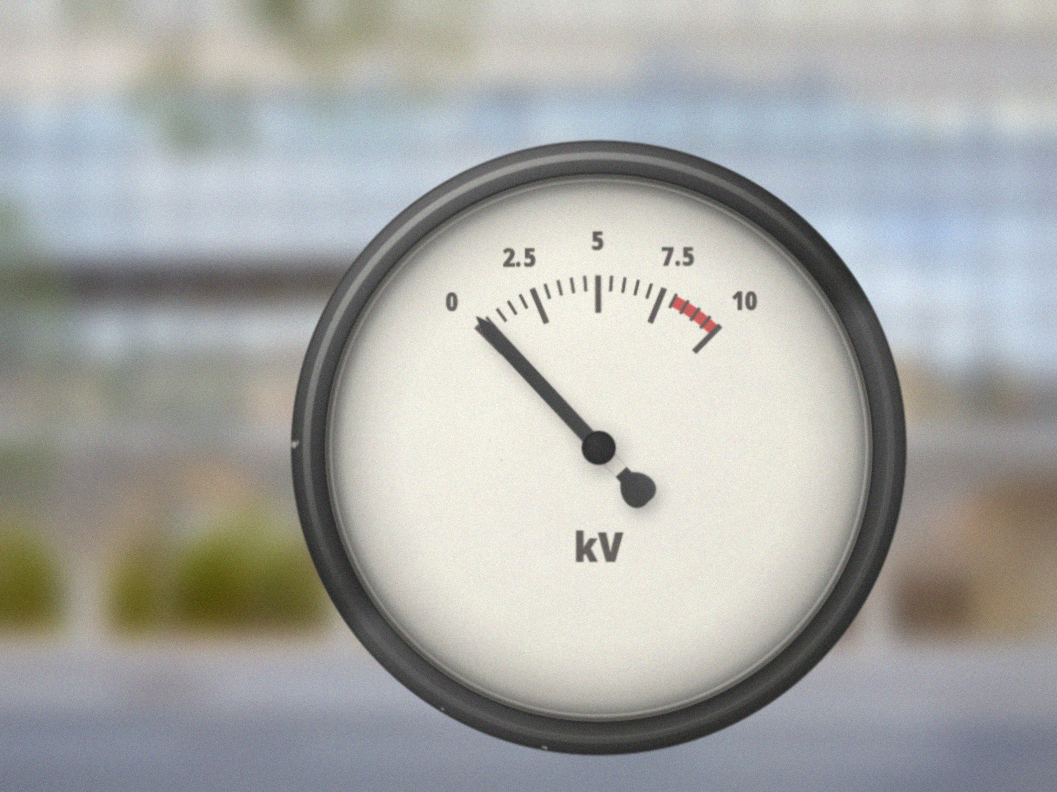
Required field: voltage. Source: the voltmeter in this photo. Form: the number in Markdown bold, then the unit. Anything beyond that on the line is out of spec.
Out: **0.25** kV
